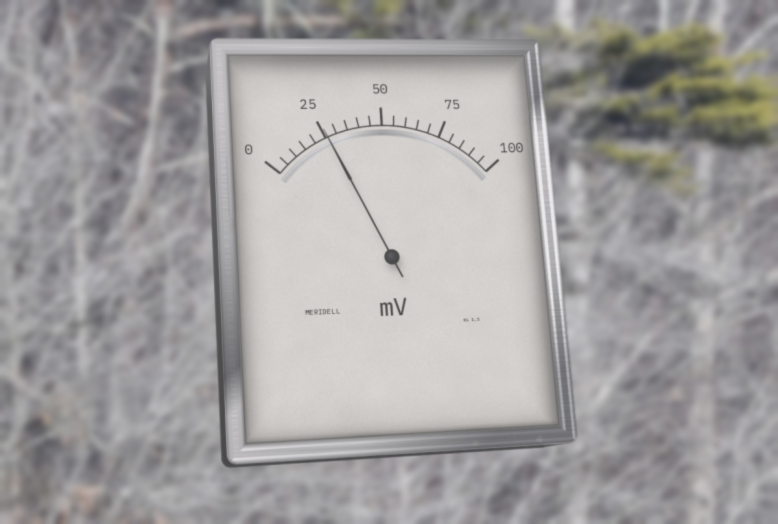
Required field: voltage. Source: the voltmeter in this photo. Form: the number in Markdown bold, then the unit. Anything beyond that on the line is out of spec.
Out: **25** mV
